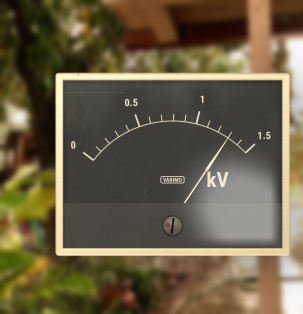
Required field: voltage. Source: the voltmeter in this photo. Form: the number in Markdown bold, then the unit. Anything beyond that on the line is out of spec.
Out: **1.3** kV
